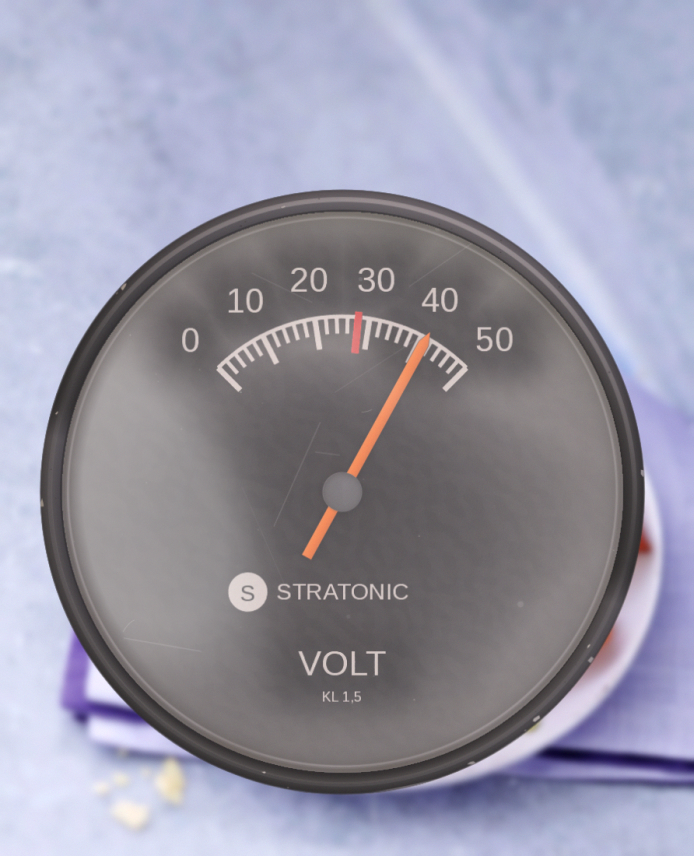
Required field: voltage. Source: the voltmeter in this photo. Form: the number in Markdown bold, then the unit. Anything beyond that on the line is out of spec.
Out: **41** V
